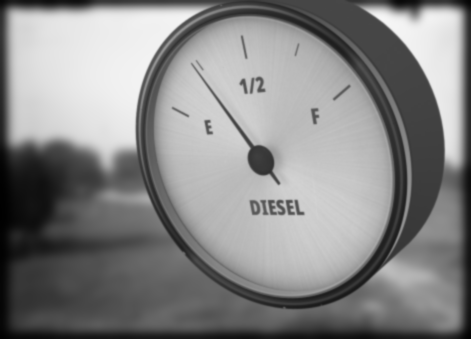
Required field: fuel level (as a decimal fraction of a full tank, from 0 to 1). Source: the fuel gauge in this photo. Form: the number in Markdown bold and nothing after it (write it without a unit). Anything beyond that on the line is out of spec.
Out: **0.25**
